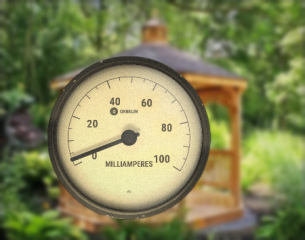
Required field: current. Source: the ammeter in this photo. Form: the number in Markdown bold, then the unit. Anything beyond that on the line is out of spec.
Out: **2.5** mA
